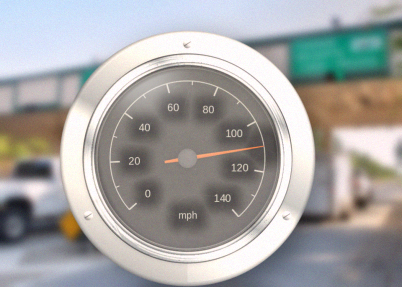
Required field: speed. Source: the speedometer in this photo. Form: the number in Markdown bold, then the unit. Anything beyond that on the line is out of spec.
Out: **110** mph
